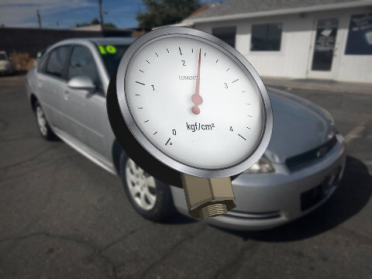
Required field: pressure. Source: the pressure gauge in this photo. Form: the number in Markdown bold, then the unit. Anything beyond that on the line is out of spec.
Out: **2.3** kg/cm²
